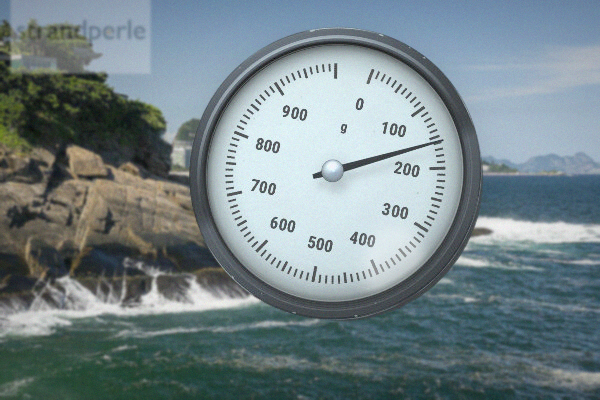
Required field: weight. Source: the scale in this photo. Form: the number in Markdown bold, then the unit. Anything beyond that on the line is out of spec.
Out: **160** g
